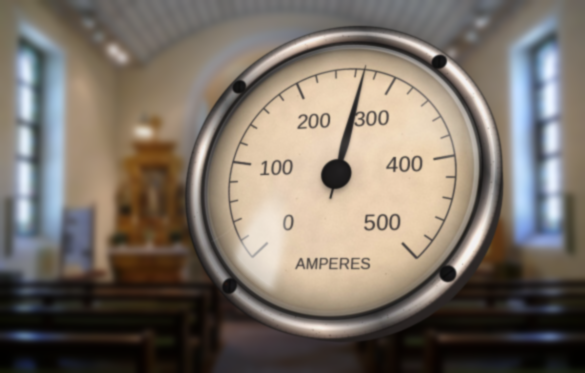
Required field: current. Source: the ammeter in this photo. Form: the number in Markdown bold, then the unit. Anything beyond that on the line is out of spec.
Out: **270** A
